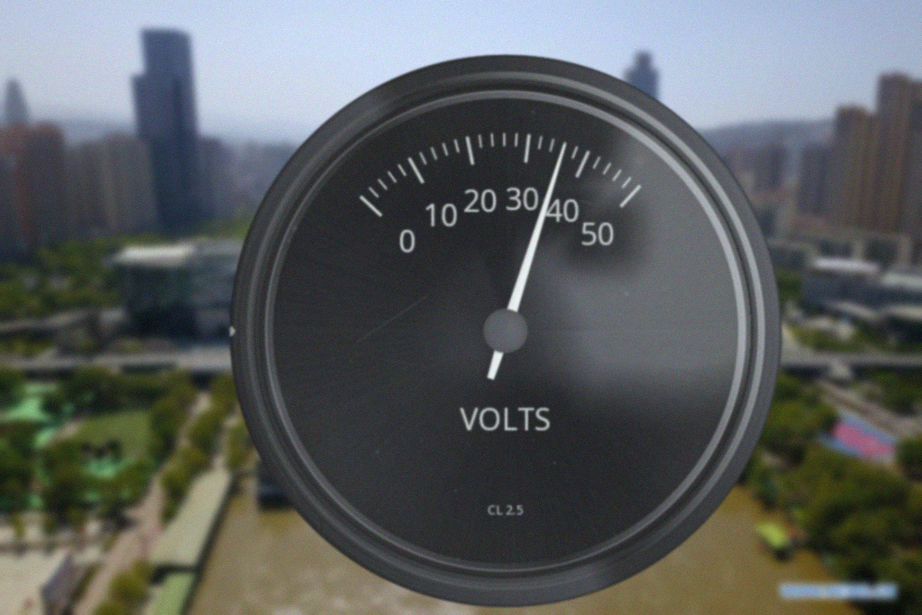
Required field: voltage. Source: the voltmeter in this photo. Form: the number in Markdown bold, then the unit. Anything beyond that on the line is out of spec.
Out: **36** V
